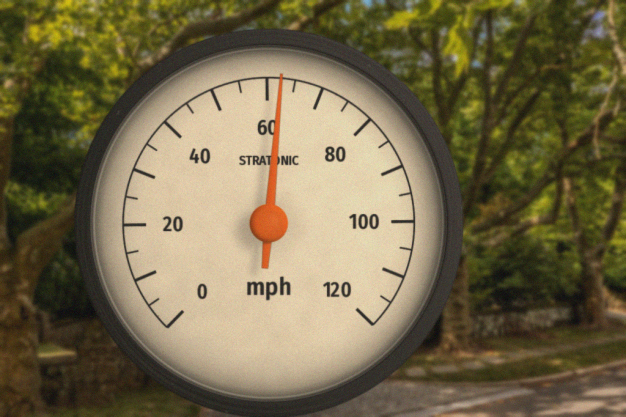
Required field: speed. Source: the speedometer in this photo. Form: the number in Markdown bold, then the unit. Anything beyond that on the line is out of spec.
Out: **62.5** mph
